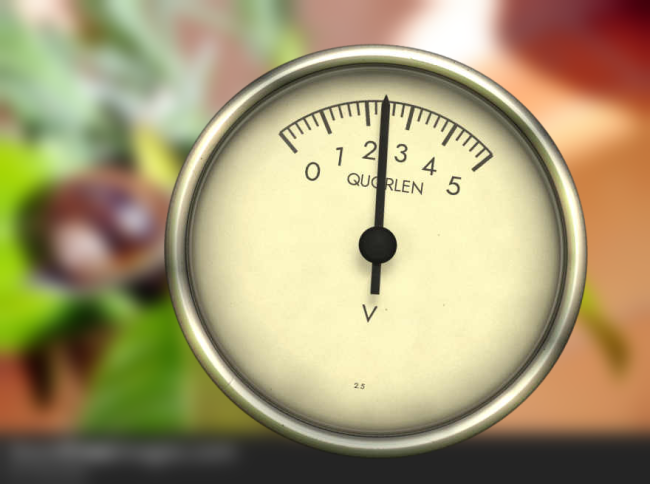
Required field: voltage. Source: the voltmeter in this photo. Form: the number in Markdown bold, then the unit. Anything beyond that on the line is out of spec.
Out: **2.4** V
